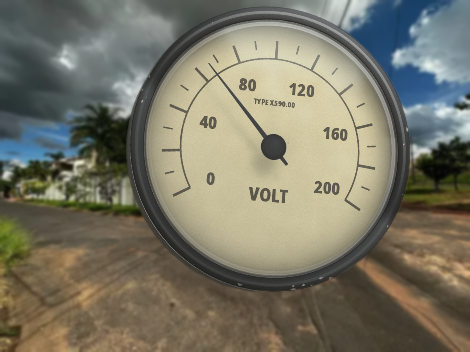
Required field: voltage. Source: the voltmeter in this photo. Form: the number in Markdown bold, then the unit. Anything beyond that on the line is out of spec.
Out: **65** V
